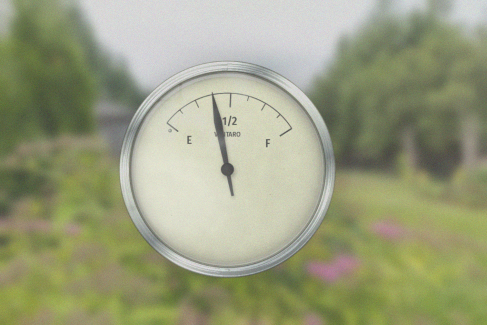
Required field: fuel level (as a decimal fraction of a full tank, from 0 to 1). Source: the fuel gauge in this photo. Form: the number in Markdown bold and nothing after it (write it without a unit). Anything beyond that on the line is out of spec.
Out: **0.375**
